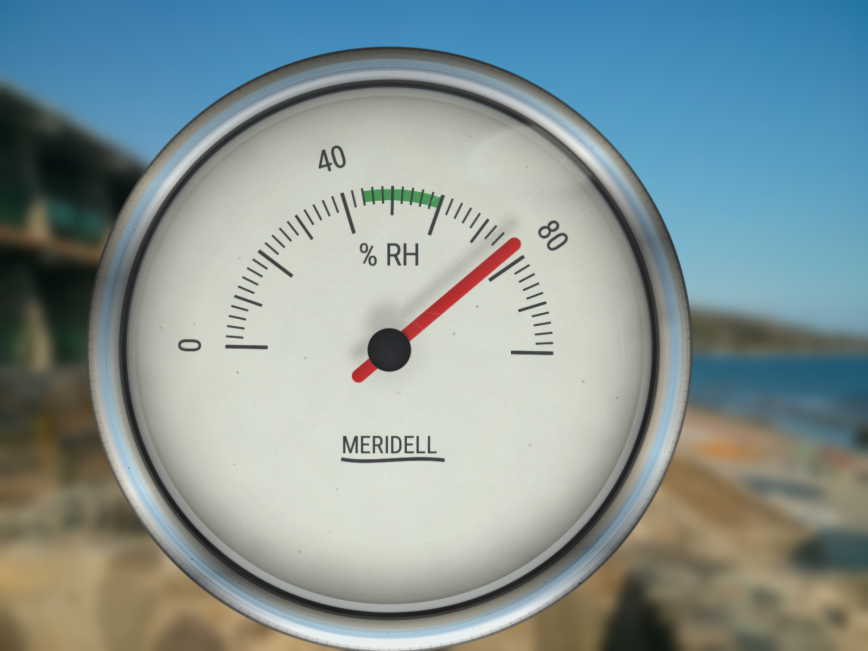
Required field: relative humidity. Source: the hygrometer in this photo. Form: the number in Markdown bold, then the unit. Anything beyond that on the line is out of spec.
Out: **77** %
